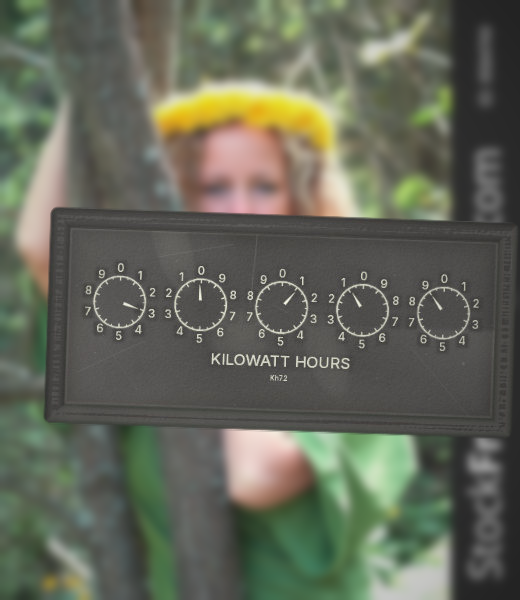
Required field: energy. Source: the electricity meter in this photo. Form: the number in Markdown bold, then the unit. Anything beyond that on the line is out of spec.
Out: **30109** kWh
